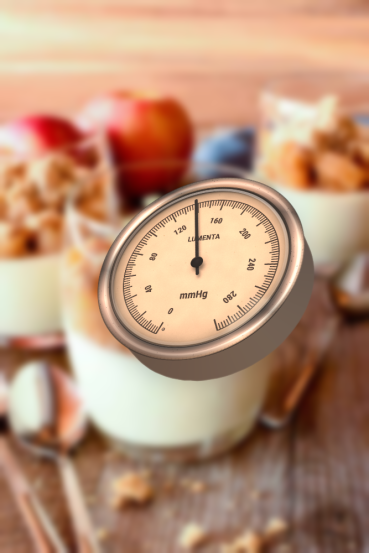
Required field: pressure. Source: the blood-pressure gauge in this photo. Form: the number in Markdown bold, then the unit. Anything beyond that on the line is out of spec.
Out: **140** mmHg
